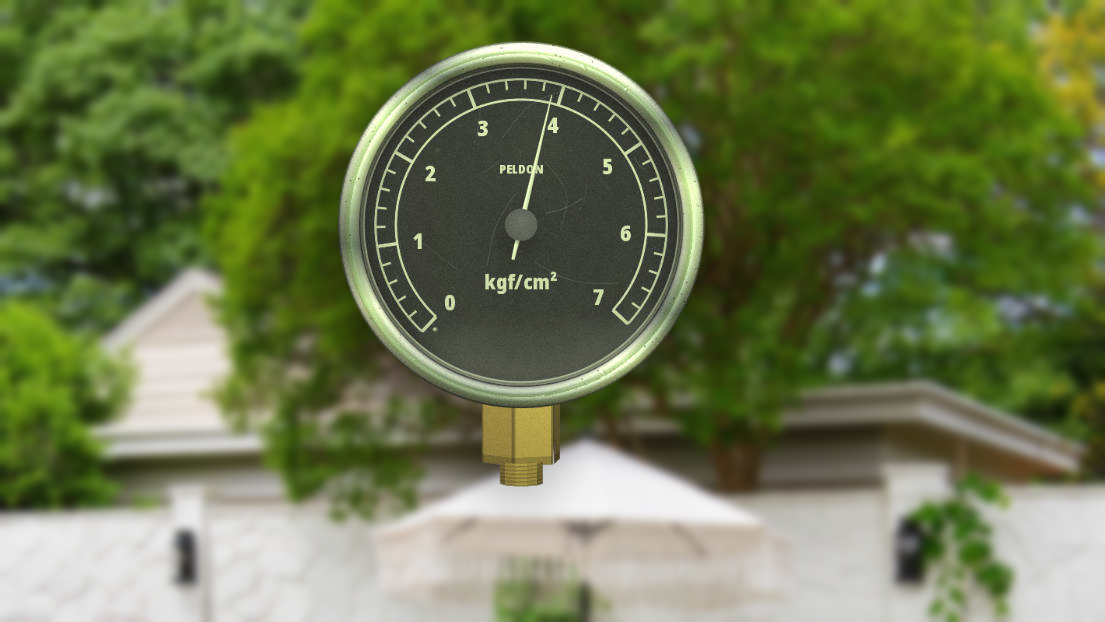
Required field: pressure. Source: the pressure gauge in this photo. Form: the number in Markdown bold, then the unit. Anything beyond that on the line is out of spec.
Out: **3.9** kg/cm²
